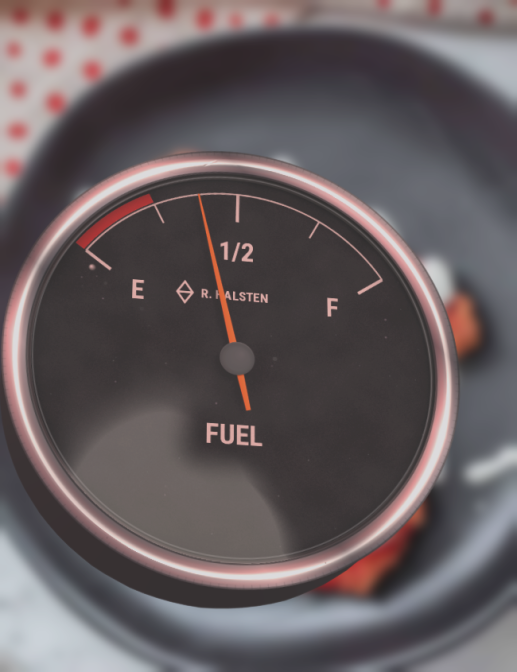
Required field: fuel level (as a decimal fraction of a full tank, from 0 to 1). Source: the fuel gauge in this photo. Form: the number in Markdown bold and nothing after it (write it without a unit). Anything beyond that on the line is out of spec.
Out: **0.375**
